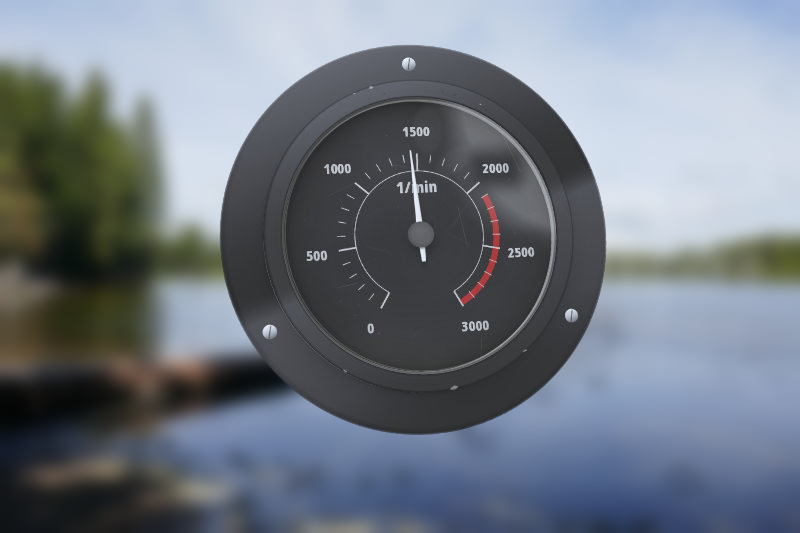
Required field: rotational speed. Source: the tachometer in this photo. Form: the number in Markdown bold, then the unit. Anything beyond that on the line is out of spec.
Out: **1450** rpm
